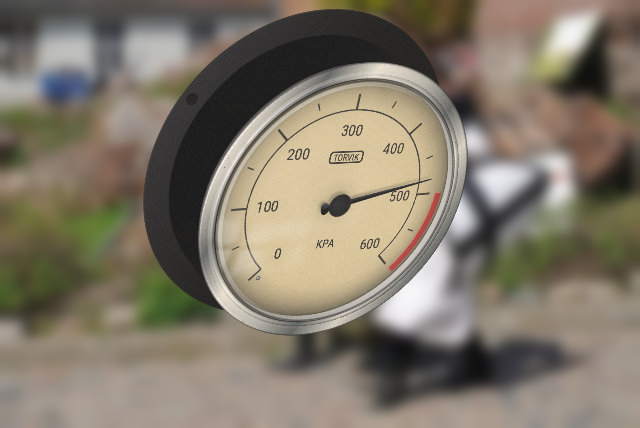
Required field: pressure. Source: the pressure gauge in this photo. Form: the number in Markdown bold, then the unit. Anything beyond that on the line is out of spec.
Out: **475** kPa
